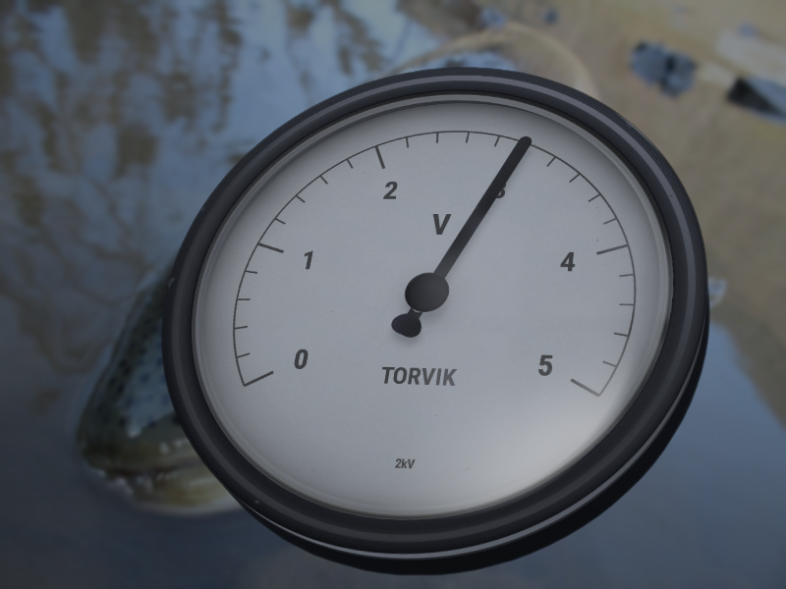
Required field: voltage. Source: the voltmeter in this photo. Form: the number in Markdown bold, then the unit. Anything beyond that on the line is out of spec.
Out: **3** V
